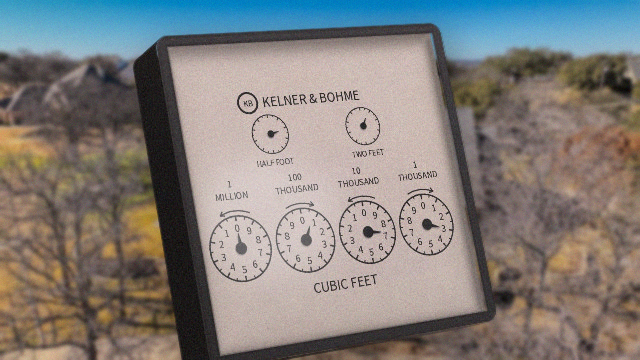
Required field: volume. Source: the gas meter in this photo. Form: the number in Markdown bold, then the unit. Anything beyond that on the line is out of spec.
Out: **7300** ft³
